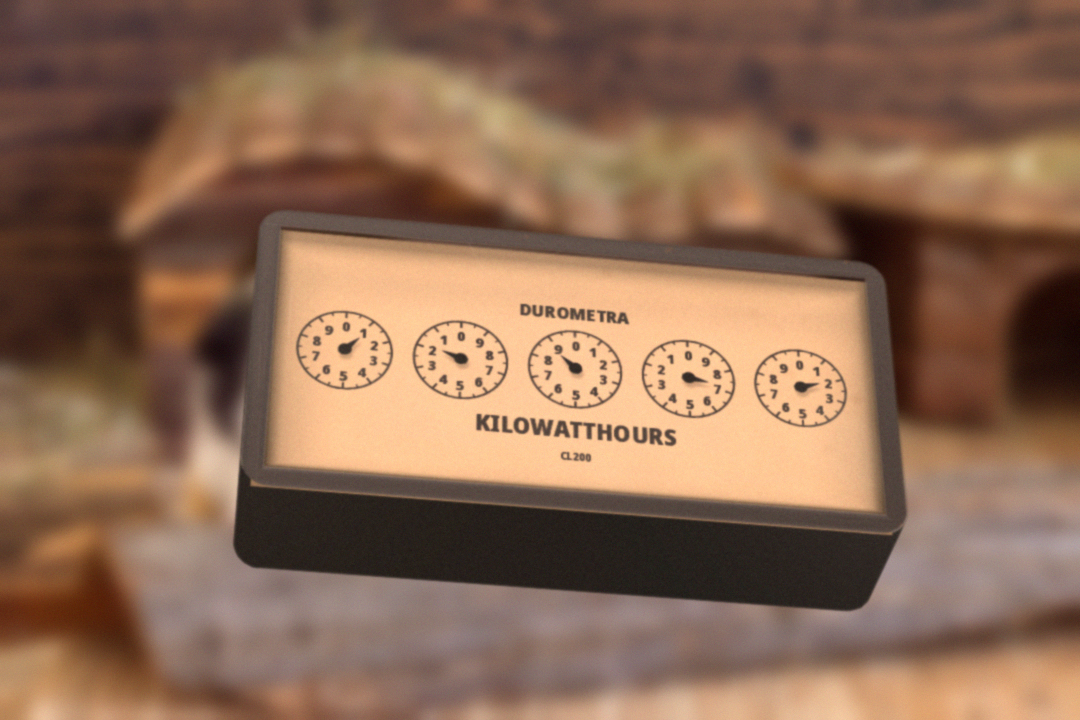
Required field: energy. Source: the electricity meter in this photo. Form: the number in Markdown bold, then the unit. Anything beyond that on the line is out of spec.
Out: **11872** kWh
